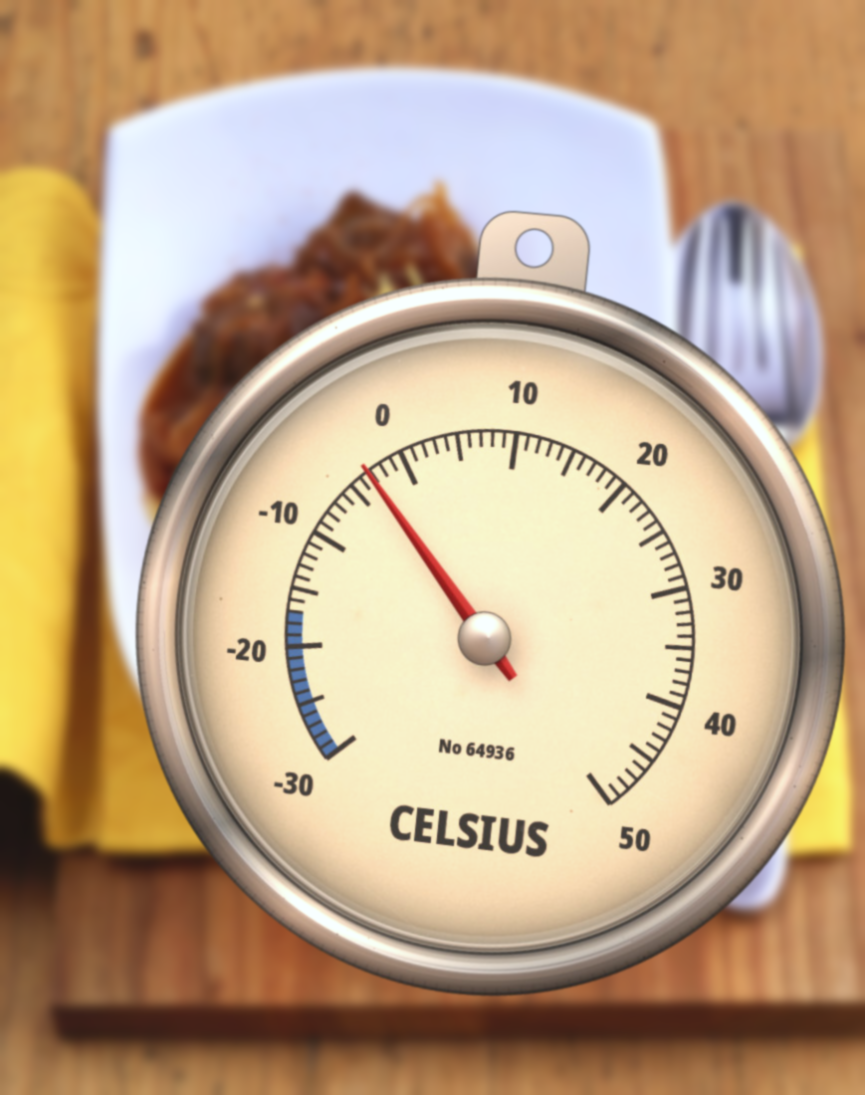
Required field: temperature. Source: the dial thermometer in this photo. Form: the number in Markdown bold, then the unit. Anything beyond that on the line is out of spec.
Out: **-3** °C
